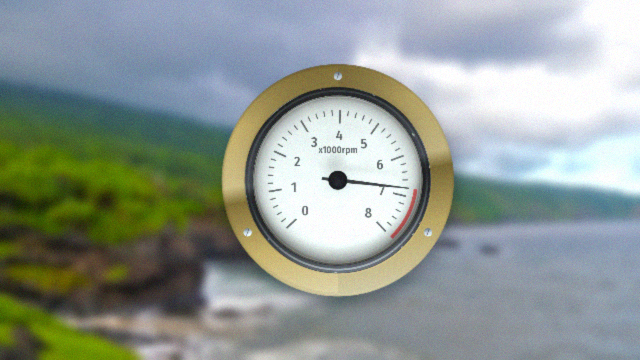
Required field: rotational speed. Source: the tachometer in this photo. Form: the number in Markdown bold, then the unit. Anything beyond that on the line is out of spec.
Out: **6800** rpm
